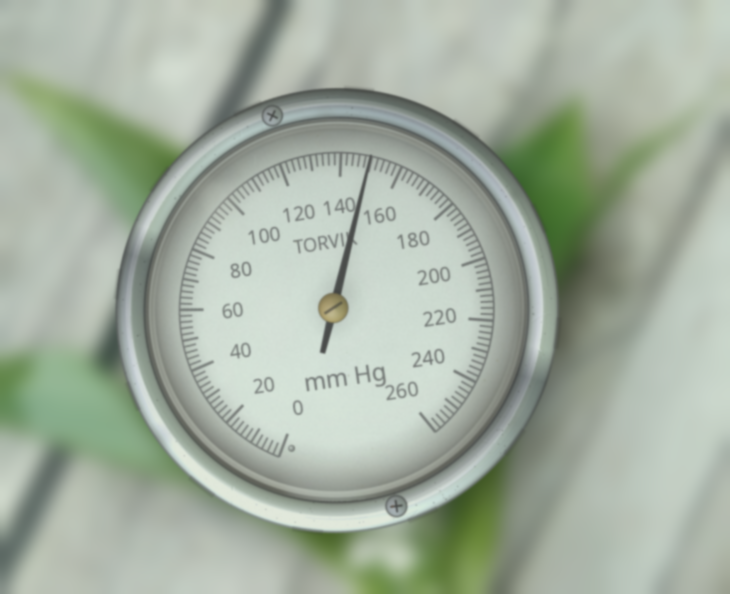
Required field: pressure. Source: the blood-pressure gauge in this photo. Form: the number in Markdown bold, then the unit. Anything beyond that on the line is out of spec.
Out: **150** mmHg
